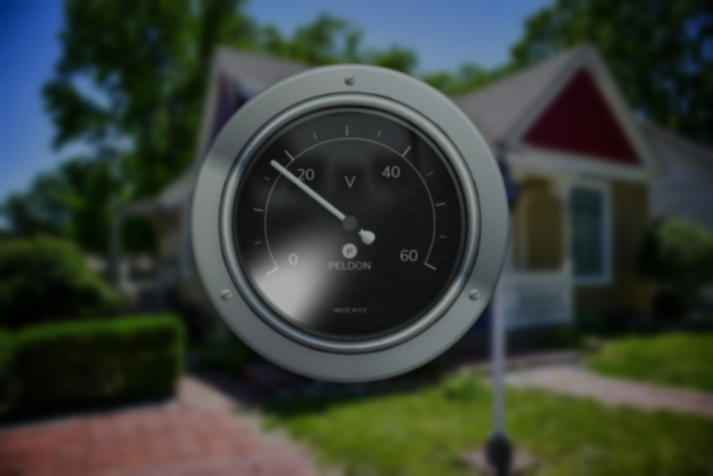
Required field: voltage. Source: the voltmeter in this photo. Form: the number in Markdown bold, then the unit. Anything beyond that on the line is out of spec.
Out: **17.5** V
